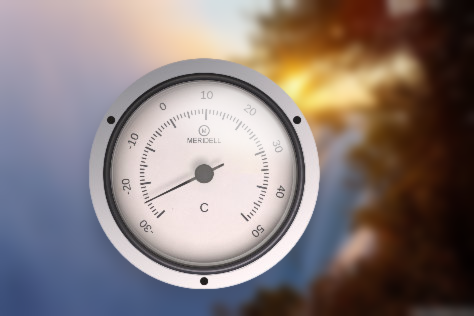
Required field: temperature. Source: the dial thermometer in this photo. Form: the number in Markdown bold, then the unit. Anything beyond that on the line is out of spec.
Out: **-25** °C
